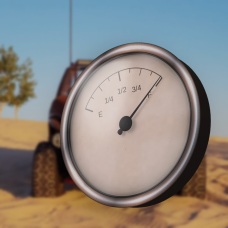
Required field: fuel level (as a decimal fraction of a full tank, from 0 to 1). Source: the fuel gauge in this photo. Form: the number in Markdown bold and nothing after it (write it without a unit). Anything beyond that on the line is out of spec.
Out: **1**
